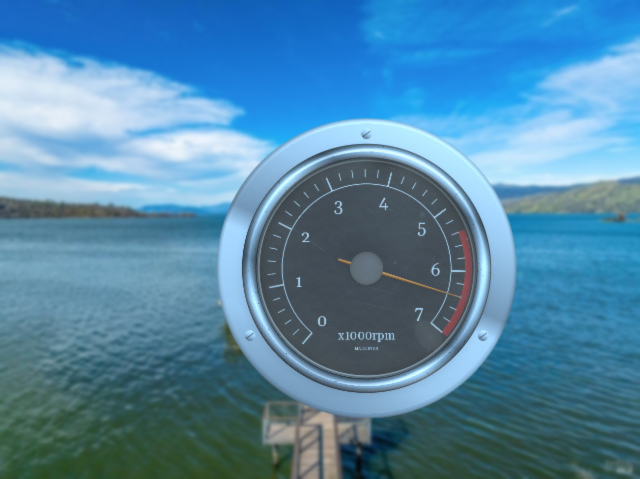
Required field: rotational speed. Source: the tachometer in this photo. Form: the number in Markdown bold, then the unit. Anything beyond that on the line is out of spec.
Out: **6400** rpm
